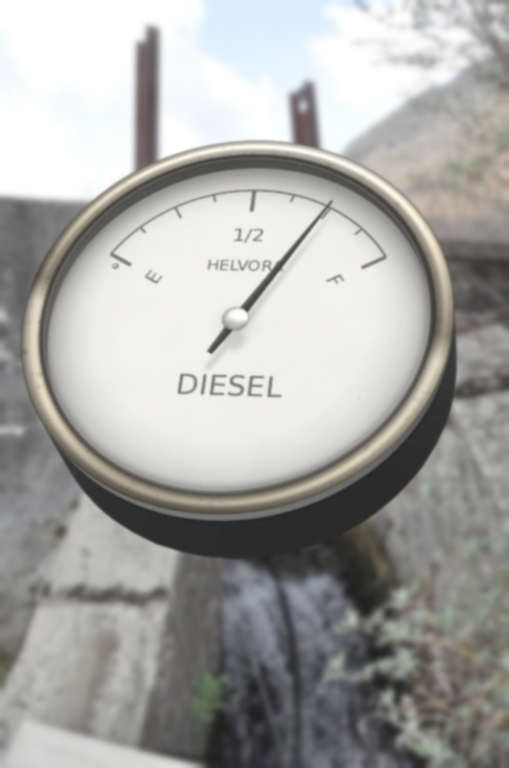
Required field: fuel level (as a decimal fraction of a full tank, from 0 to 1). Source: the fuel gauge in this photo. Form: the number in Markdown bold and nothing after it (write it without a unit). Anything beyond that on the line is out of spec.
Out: **0.75**
